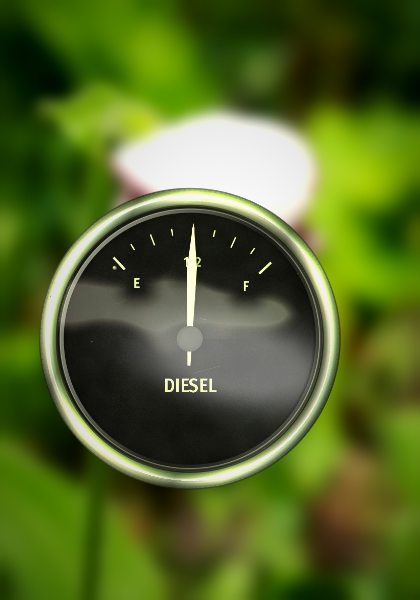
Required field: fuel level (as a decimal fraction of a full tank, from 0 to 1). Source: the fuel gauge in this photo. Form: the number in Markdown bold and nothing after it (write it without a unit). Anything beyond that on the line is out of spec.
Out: **0.5**
